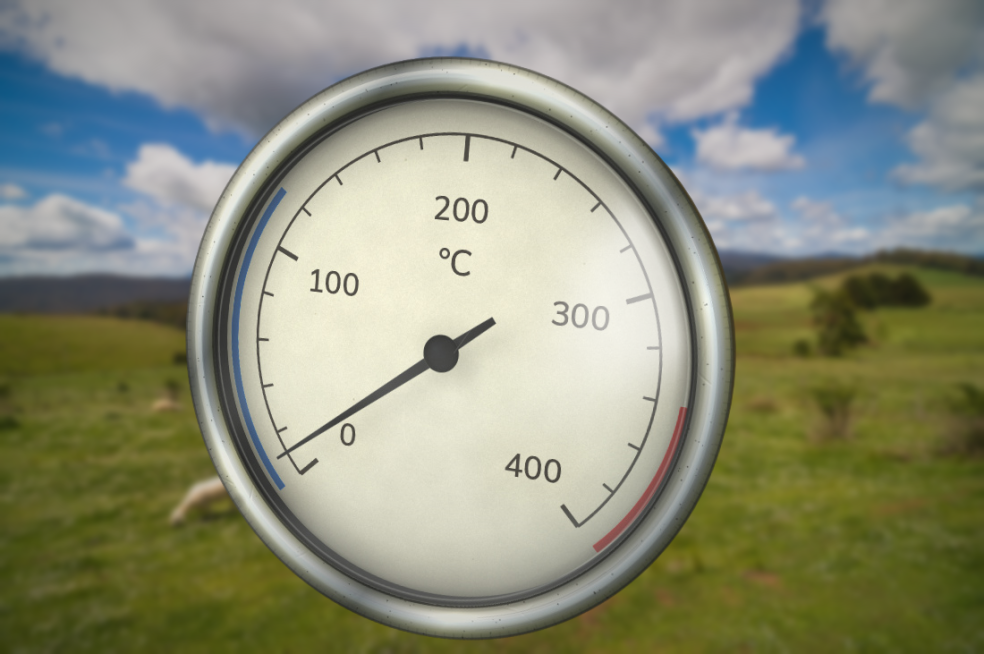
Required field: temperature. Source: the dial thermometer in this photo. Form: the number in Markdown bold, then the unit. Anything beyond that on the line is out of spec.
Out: **10** °C
